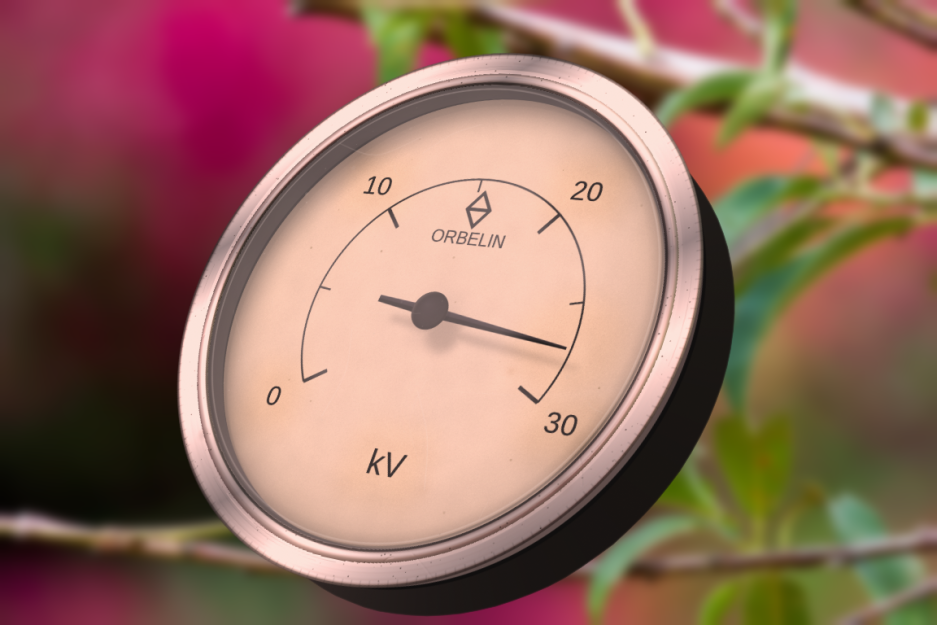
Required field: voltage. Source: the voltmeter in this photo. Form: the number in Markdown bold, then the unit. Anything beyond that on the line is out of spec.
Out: **27.5** kV
